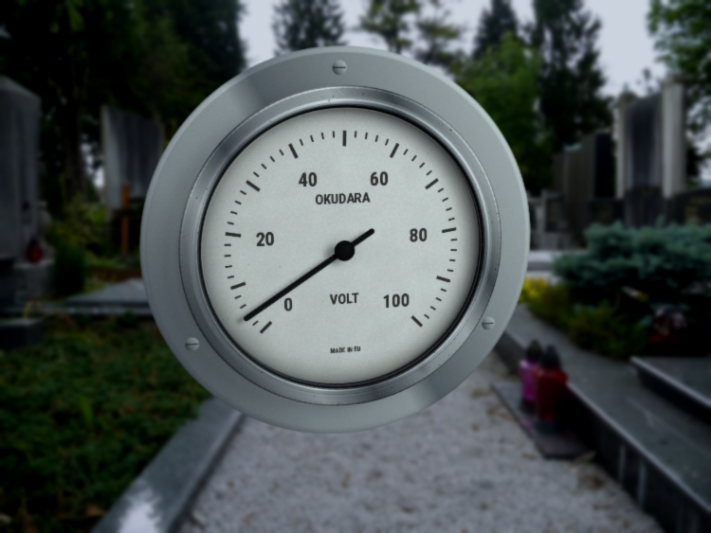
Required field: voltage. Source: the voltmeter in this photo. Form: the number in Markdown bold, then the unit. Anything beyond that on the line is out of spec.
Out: **4** V
